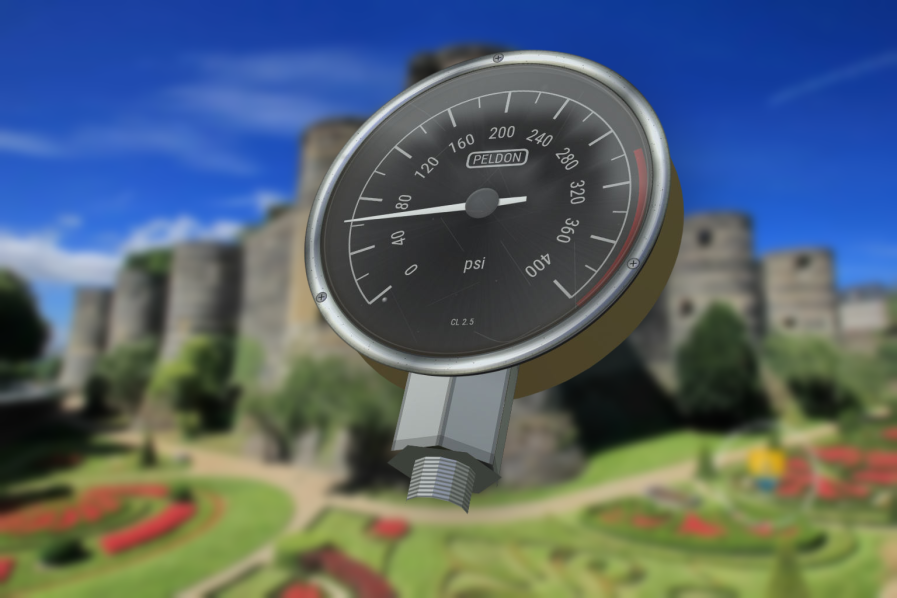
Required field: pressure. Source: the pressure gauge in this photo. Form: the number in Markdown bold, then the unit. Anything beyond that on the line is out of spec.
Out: **60** psi
